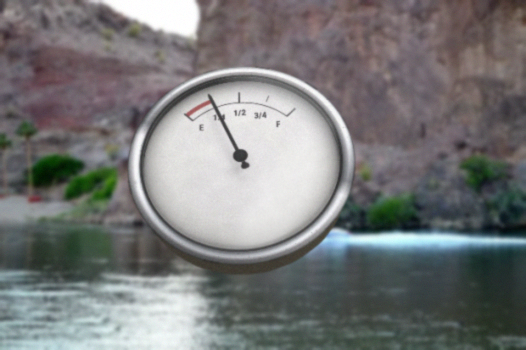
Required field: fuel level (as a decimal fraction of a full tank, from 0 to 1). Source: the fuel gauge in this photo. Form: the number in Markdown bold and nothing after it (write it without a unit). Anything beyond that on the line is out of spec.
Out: **0.25**
